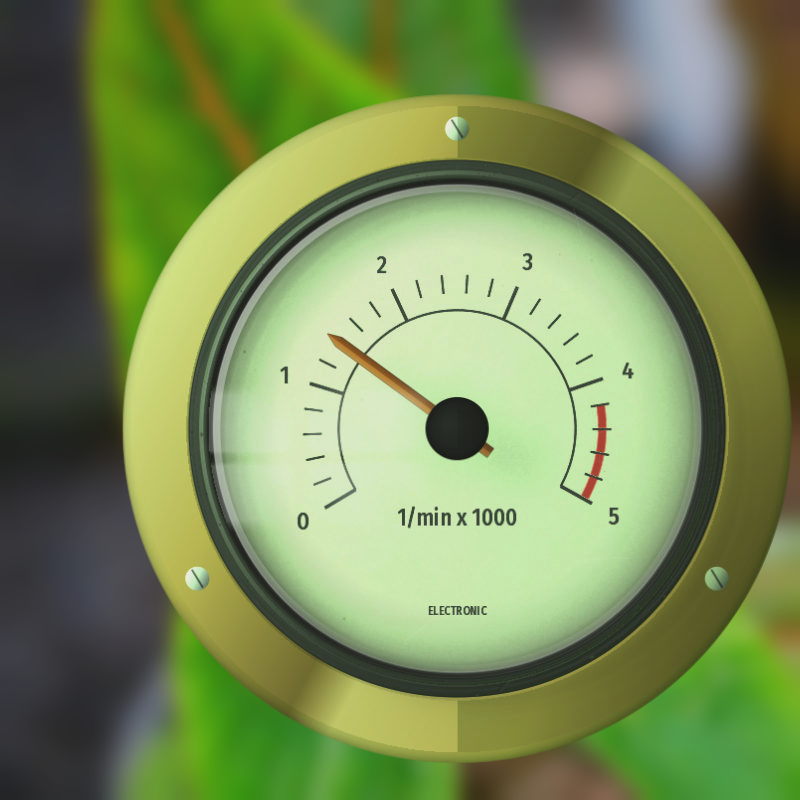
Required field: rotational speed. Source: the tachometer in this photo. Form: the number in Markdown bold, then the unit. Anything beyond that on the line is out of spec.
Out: **1400** rpm
